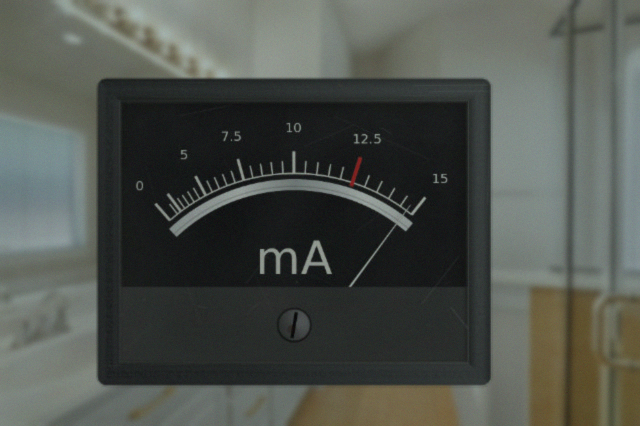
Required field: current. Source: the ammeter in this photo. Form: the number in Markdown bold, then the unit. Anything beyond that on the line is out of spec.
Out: **14.75** mA
